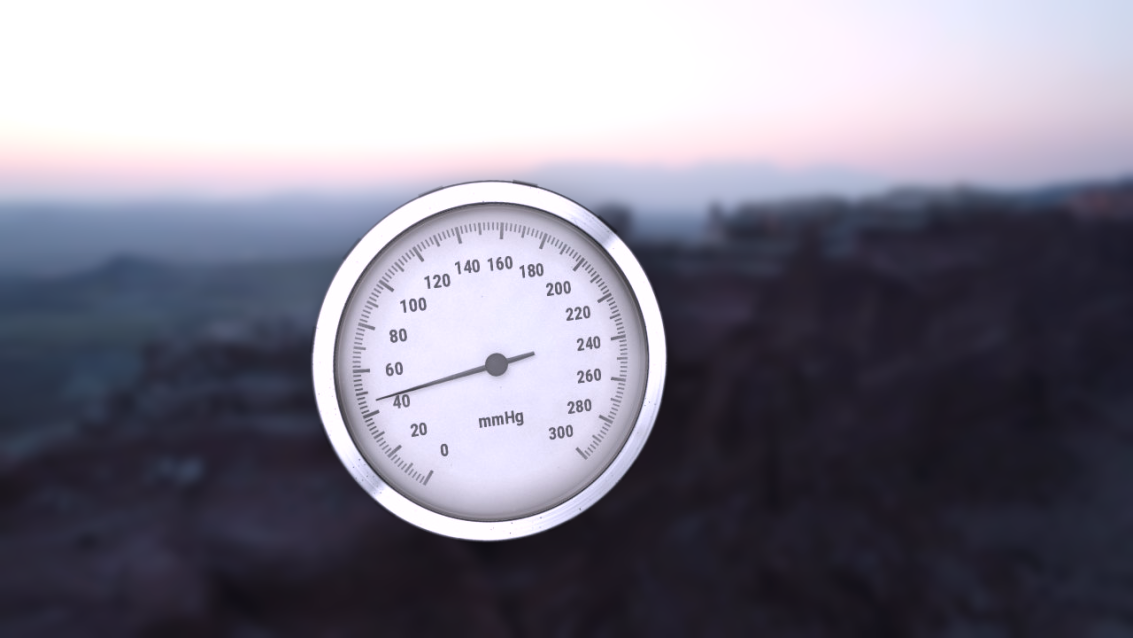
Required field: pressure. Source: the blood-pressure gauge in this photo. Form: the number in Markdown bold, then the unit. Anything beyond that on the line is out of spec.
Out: **46** mmHg
